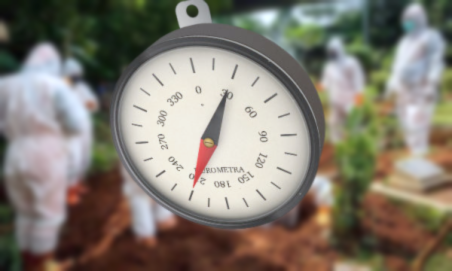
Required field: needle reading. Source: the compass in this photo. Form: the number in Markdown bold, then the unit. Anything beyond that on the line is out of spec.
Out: **210** °
